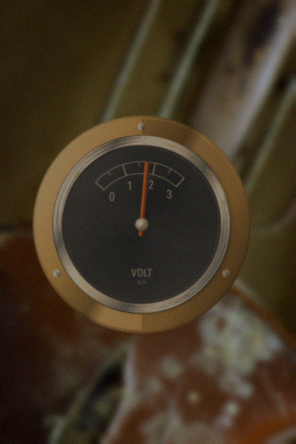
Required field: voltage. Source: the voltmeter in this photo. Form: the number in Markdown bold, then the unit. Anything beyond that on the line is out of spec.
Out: **1.75** V
